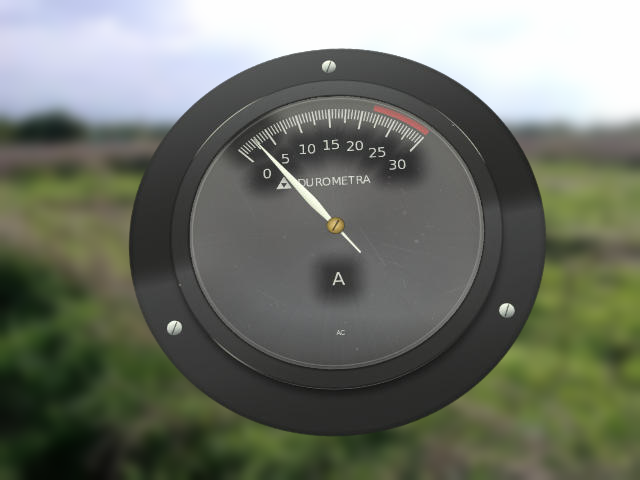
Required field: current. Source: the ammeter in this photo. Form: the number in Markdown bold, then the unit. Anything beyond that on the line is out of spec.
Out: **2.5** A
